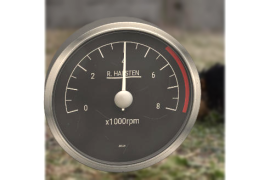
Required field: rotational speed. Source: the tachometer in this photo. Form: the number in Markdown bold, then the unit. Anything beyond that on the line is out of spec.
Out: **4000** rpm
